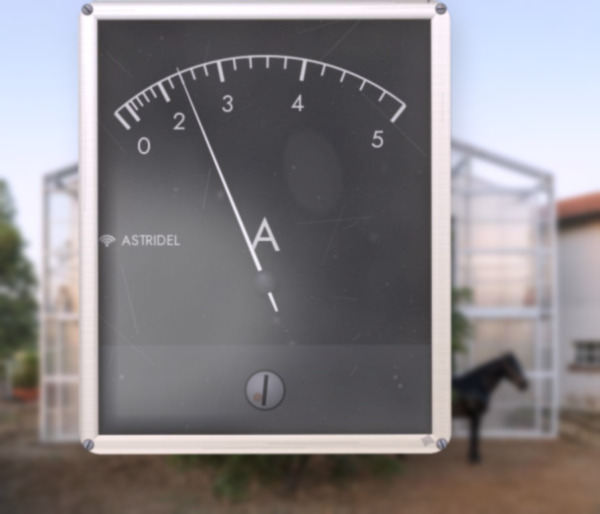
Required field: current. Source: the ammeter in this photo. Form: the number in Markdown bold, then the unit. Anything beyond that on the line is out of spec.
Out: **2.4** A
